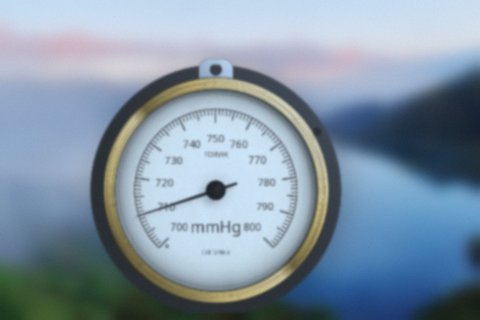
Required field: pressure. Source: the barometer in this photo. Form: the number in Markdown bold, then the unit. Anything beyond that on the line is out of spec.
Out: **710** mmHg
